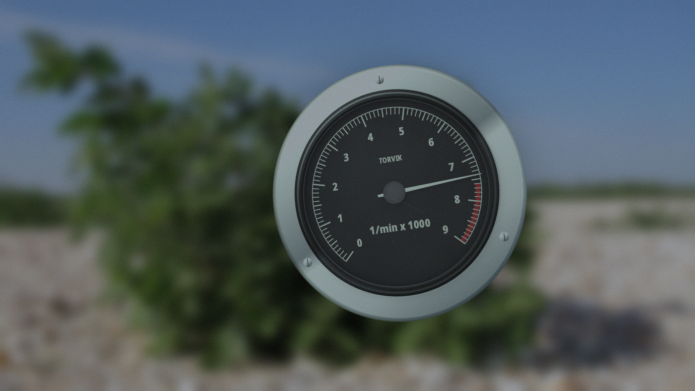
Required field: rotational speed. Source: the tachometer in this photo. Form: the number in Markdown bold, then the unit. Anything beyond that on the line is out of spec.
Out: **7400** rpm
